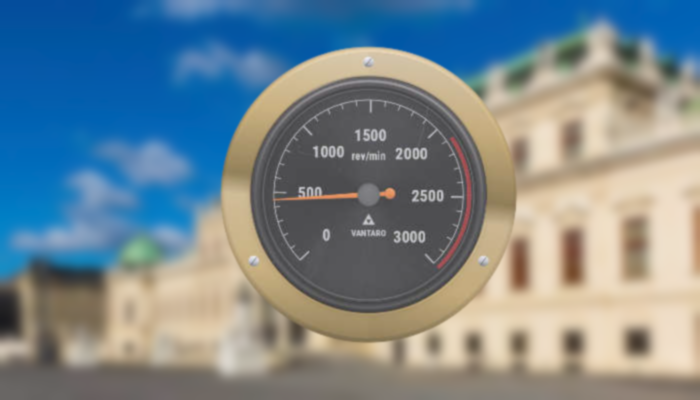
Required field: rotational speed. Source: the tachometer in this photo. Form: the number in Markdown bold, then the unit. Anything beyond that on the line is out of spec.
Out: **450** rpm
